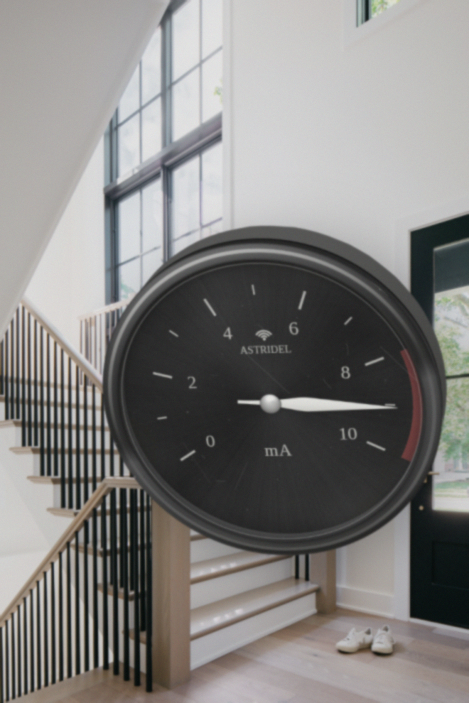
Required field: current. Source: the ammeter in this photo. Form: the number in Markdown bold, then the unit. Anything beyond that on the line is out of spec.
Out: **9** mA
